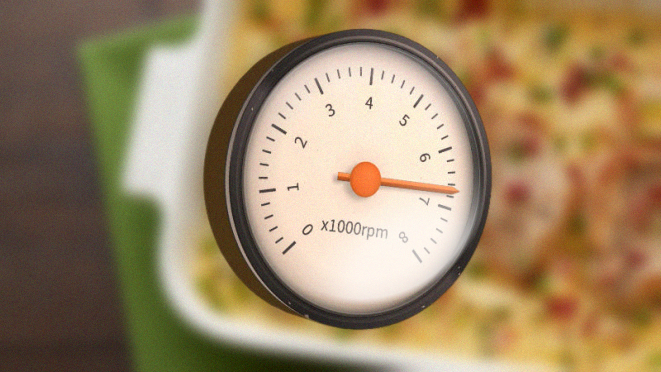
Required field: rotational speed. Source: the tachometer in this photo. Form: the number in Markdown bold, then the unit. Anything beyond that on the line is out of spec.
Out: **6700** rpm
